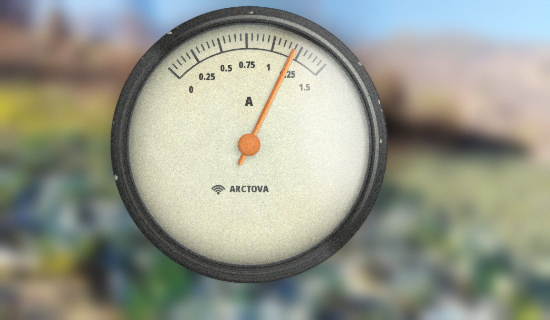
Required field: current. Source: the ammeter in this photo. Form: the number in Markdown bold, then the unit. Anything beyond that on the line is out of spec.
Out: **1.2** A
